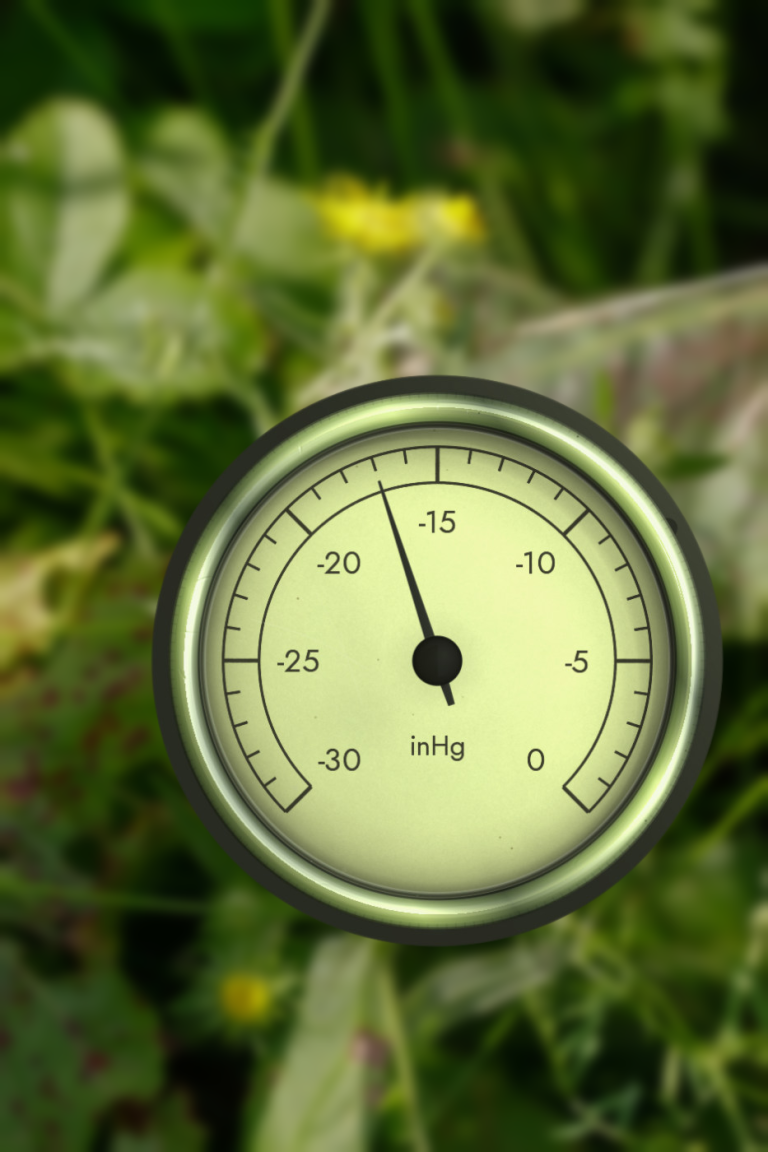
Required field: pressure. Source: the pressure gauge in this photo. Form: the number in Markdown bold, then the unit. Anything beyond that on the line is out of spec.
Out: **-17** inHg
